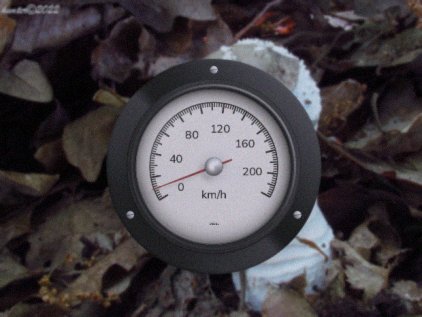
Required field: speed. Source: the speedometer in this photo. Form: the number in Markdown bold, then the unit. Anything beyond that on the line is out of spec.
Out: **10** km/h
